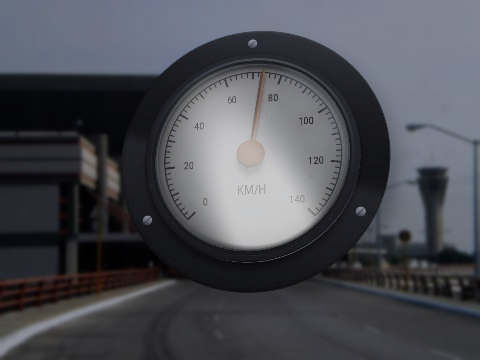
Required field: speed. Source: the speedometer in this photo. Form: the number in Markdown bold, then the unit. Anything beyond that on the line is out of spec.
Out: **74** km/h
